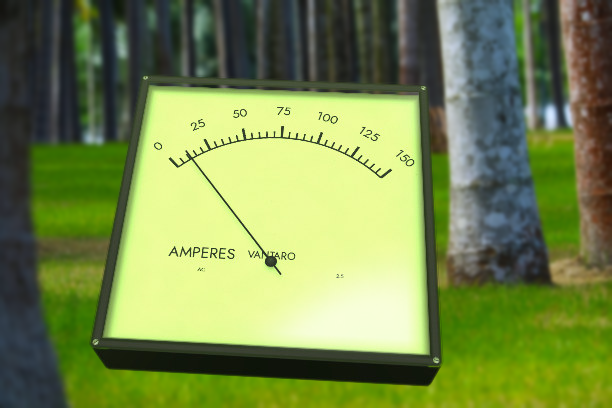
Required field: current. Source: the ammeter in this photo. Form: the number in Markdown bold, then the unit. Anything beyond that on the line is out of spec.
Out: **10** A
